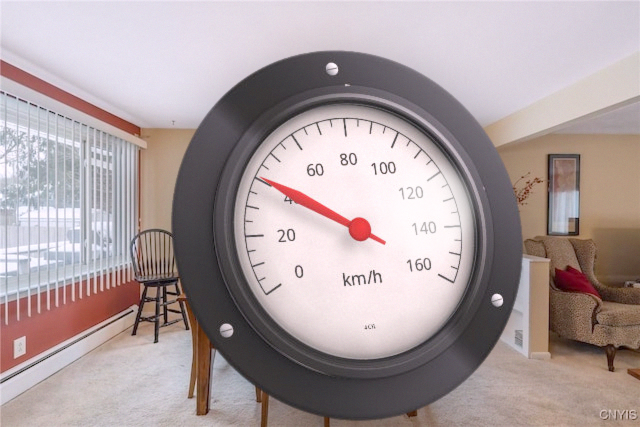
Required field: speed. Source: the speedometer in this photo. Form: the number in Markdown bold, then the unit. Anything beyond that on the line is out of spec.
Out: **40** km/h
